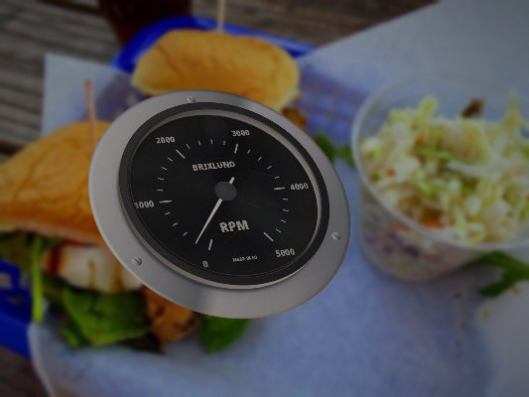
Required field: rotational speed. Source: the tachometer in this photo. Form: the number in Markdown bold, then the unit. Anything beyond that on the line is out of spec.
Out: **200** rpm
